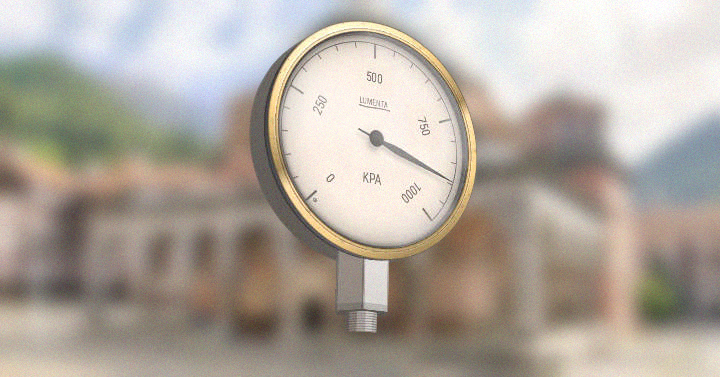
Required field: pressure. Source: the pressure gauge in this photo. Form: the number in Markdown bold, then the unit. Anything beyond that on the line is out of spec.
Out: **900** kPa
